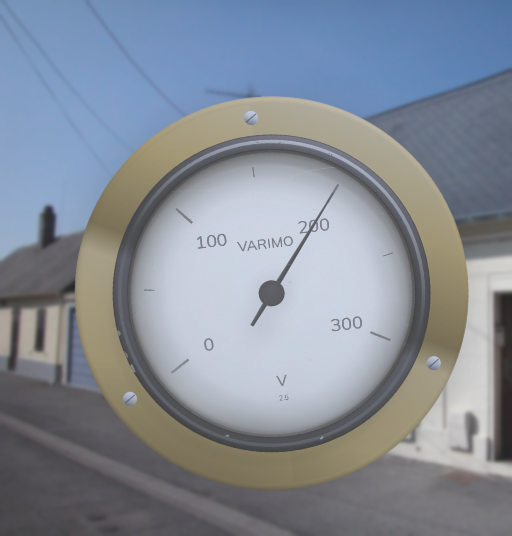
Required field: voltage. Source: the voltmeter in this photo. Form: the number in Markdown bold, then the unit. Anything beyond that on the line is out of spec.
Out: **200** V
